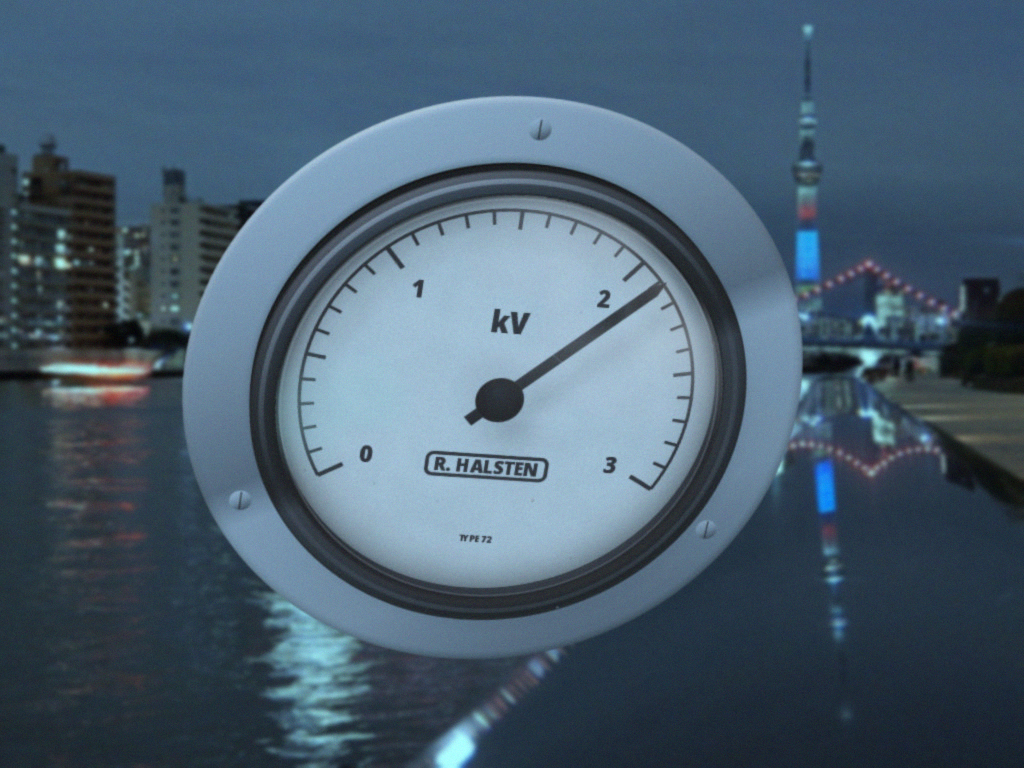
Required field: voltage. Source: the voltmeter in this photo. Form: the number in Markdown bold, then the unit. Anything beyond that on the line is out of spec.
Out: **2.1** kV
